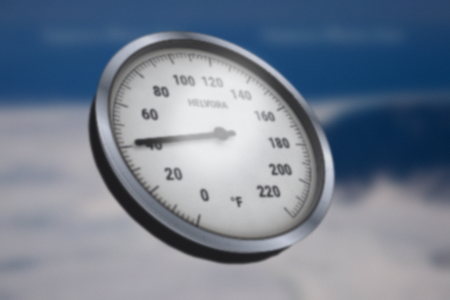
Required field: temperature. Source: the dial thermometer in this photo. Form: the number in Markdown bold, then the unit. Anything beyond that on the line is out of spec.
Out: **40** °F
